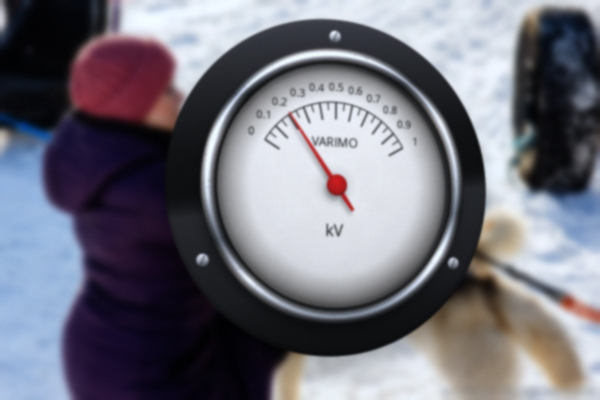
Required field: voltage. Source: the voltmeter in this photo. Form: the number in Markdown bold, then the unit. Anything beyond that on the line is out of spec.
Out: **0.2** kV
